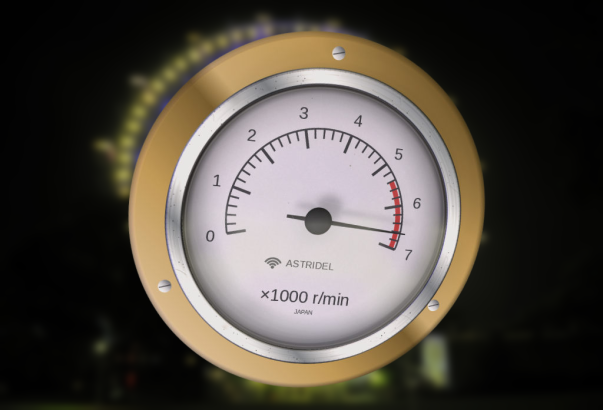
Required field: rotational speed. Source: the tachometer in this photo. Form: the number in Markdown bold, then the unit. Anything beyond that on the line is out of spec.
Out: **6600** rpm
